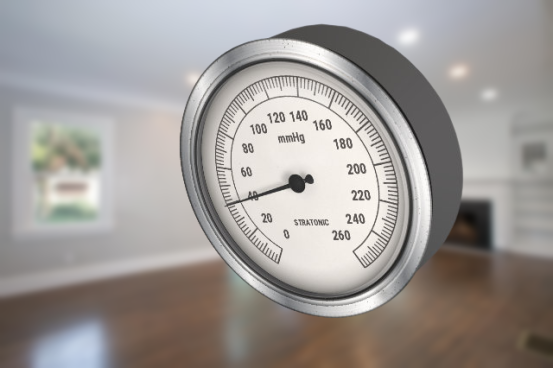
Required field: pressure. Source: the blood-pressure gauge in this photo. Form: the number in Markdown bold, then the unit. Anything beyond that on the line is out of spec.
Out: **40** mmHg
